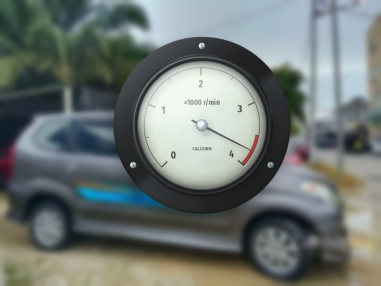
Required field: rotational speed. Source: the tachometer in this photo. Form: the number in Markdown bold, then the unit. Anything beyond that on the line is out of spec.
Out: **3750** rpm
